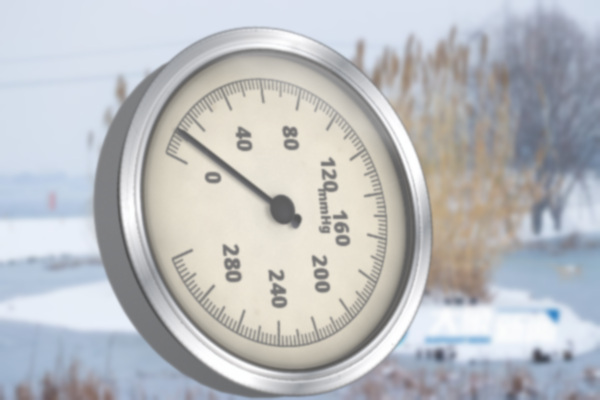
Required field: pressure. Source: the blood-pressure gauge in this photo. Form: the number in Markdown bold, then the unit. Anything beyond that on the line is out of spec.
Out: **10** mmHg
